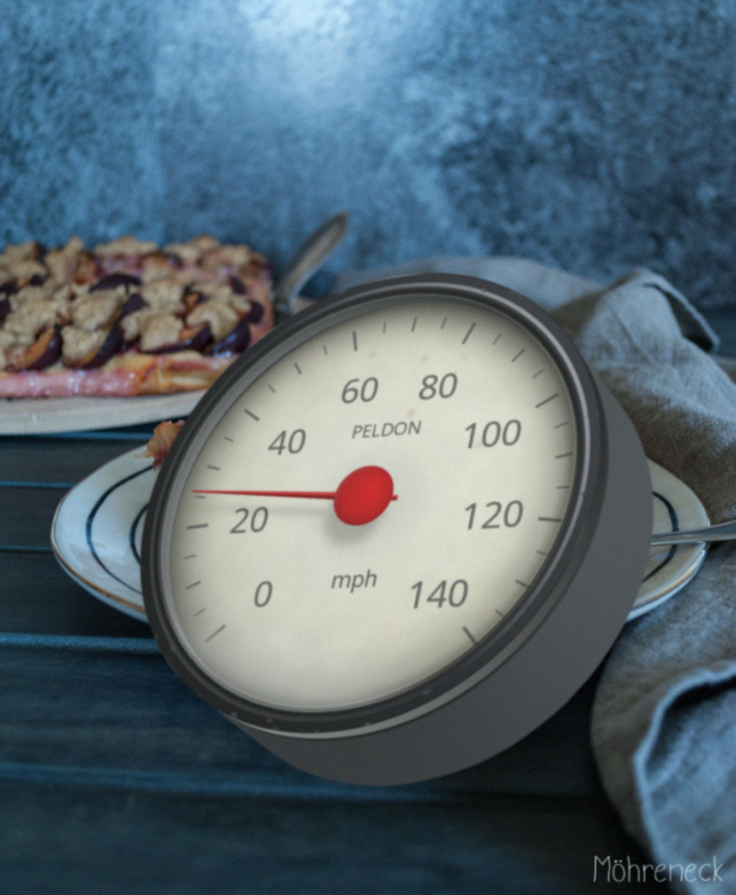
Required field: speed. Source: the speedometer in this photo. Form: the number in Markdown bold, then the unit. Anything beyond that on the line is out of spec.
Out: **25** mph
